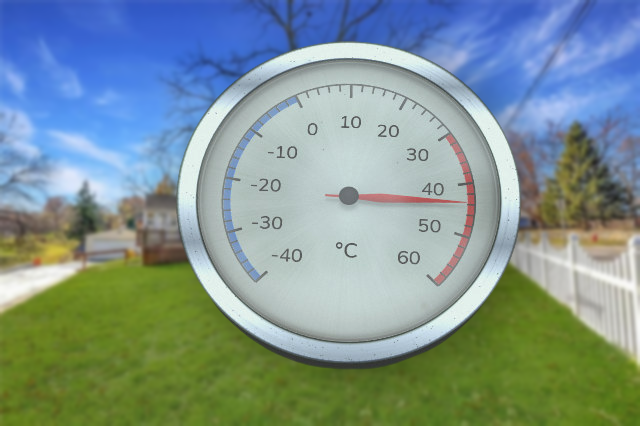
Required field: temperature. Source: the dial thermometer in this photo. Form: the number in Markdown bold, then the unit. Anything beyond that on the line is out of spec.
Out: **44** °C
